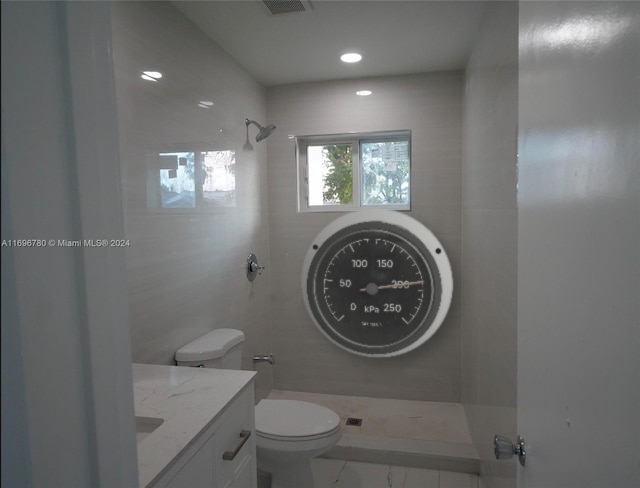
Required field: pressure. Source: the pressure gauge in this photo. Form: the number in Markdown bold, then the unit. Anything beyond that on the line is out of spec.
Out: **200** kPa
